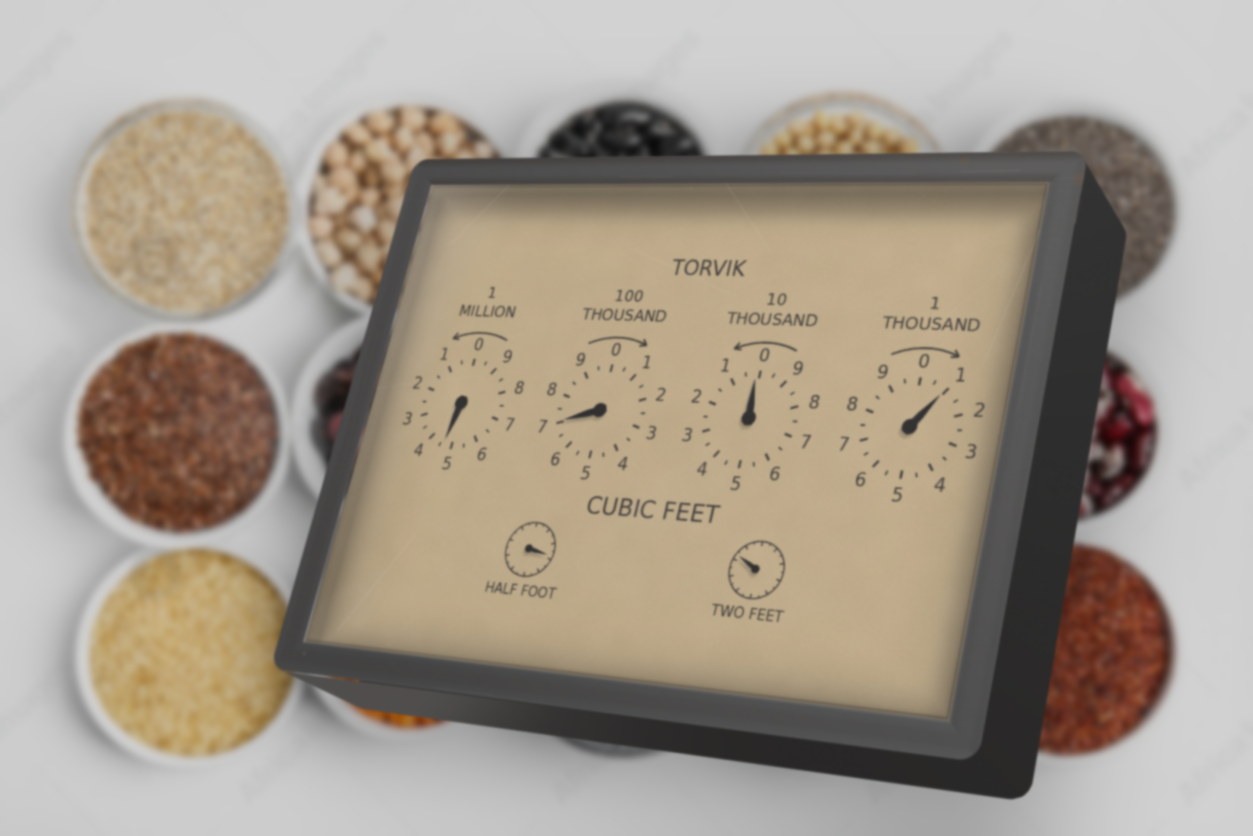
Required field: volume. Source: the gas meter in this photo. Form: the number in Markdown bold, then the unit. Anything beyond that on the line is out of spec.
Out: **470100** ft³
